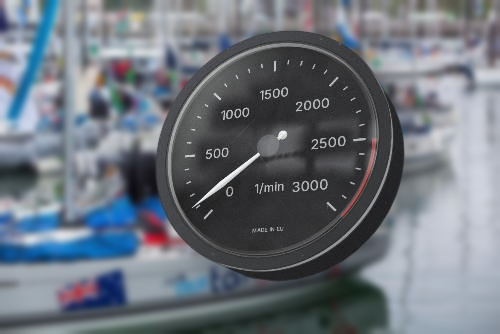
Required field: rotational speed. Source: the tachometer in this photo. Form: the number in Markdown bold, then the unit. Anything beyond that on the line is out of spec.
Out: **100** rpm
